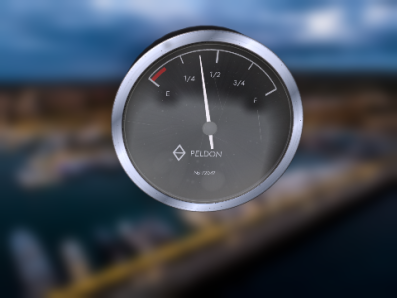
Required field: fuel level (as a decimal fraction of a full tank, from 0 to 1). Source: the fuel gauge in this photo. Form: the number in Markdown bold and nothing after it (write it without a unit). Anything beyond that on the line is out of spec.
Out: **0.375**
